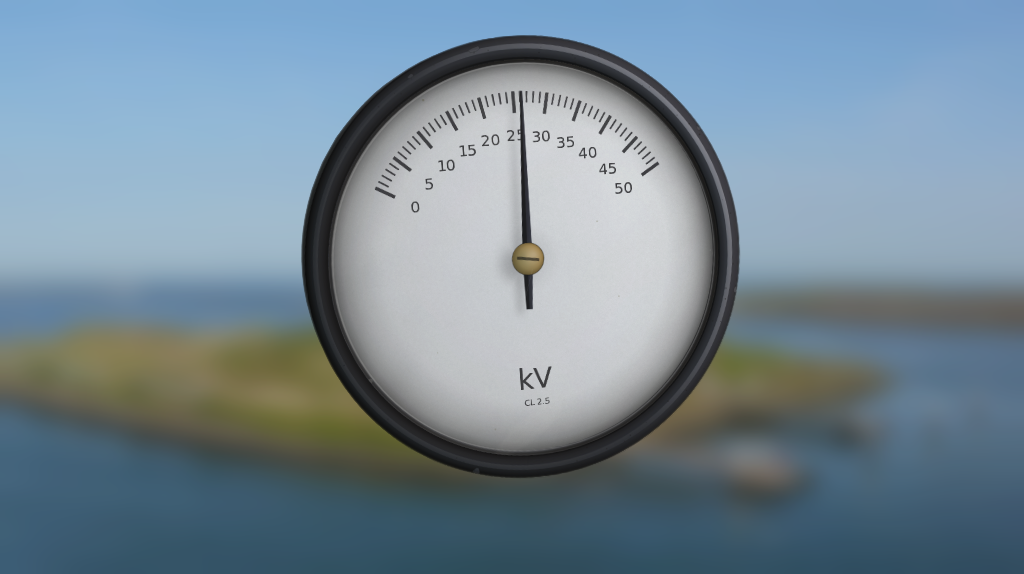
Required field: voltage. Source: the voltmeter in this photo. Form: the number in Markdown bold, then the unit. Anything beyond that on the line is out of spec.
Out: **26** kV
